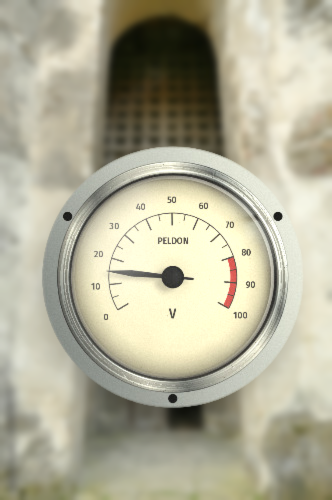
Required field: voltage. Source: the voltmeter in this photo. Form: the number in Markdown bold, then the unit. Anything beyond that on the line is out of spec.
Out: **15** V
